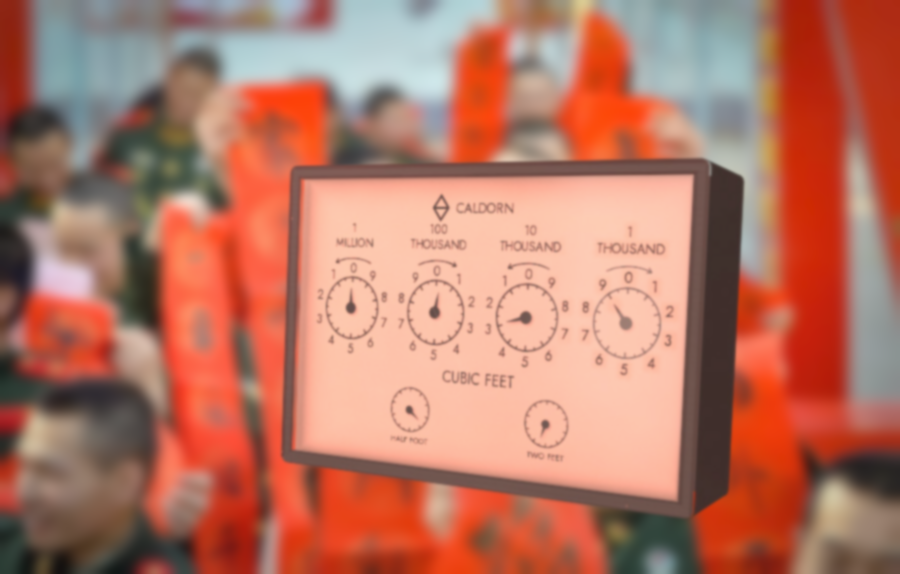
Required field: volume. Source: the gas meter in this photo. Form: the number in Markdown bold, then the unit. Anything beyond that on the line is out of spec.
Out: **2900** ft³
